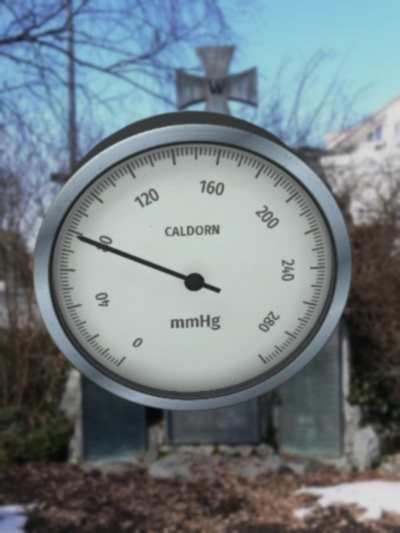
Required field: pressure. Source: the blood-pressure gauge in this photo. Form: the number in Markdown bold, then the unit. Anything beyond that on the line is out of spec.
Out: **80** mmHg
